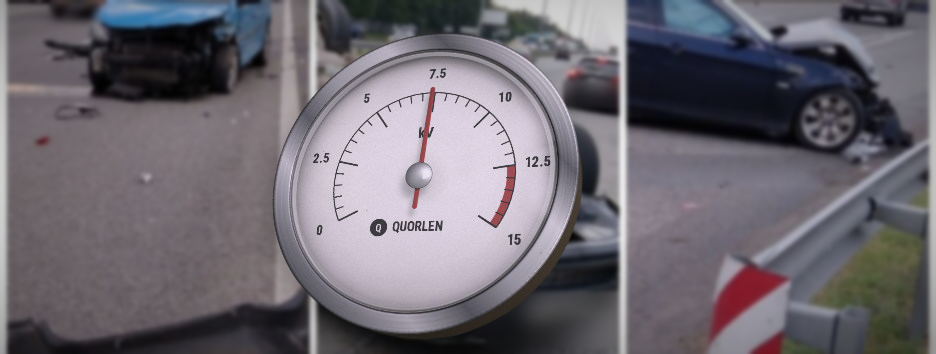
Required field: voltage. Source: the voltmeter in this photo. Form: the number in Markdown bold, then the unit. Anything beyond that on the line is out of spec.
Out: **7.5** kV
